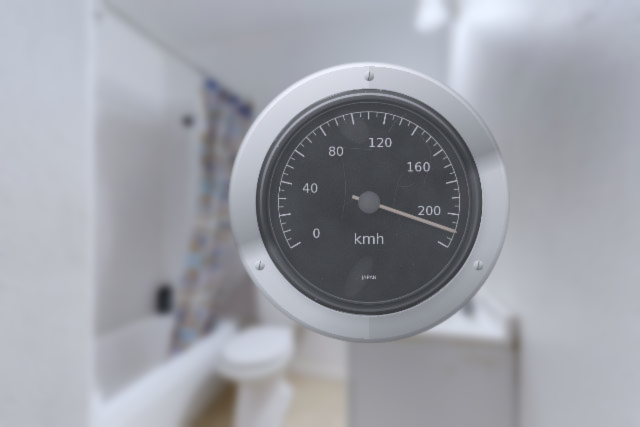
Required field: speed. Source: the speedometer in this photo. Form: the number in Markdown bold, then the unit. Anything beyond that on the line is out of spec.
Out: **210** km/h
